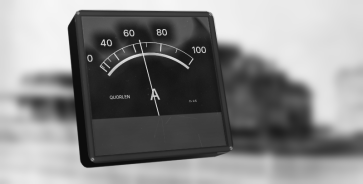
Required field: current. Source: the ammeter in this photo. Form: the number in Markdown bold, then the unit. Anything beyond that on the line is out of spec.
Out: **65** A
